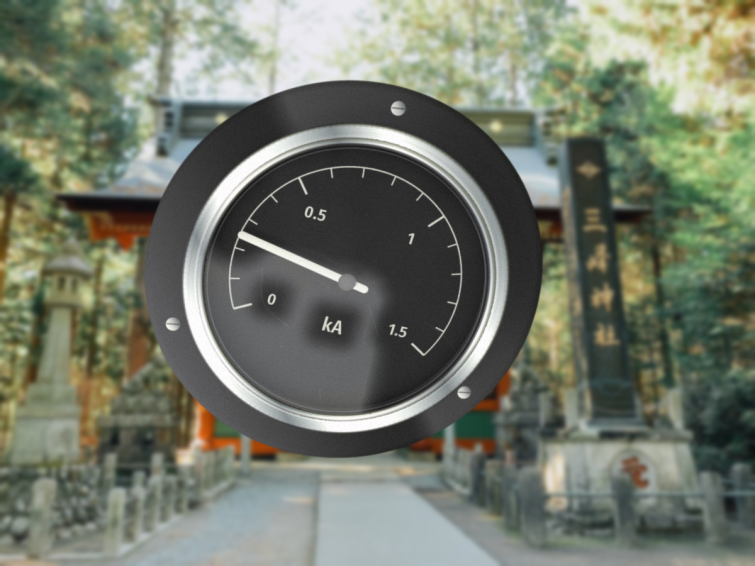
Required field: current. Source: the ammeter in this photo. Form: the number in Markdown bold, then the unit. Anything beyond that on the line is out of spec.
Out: **0.25** kA
